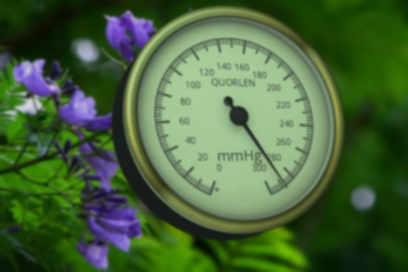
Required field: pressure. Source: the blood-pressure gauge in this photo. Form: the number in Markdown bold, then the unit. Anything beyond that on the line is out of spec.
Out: **290** mmHg
